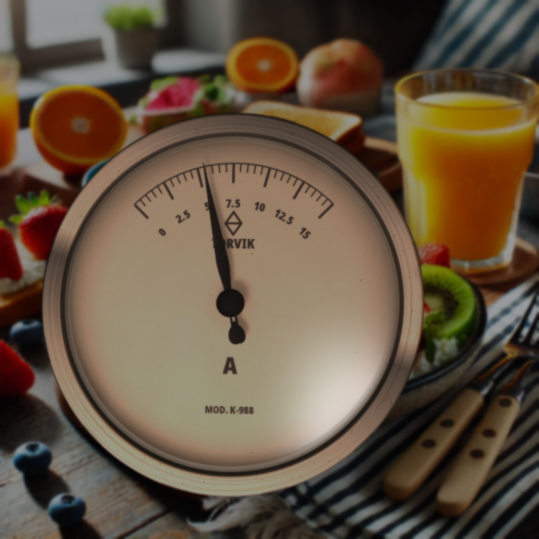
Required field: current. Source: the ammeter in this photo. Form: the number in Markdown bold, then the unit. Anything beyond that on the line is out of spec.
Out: **5.5** A
